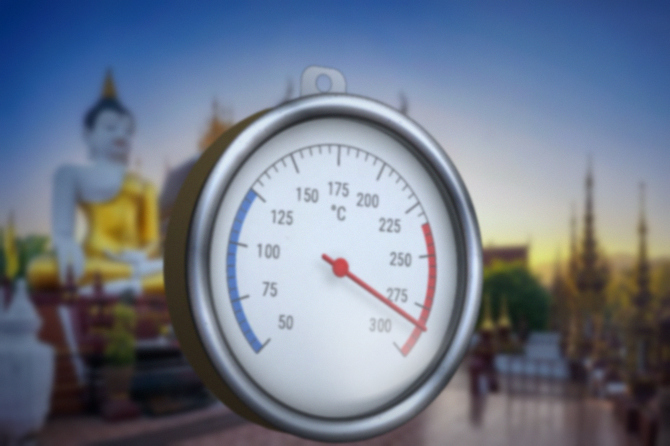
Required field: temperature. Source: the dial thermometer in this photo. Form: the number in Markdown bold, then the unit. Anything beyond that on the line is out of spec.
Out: **285** °C
